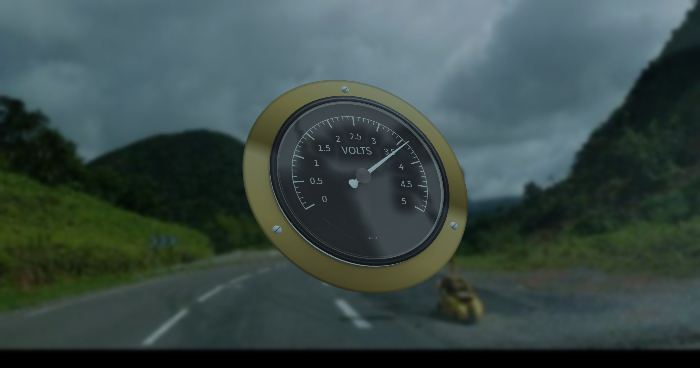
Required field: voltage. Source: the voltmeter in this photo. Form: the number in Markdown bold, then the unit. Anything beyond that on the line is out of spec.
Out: **3.6** V
